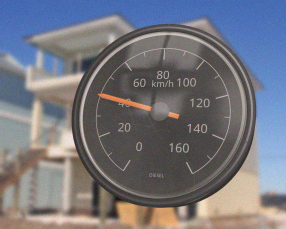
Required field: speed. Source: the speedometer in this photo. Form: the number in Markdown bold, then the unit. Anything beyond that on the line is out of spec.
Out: **40** km/h
